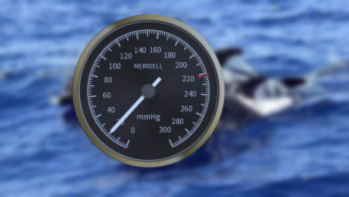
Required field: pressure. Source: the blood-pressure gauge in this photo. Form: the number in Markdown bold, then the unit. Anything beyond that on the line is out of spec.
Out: **20** mmHg
